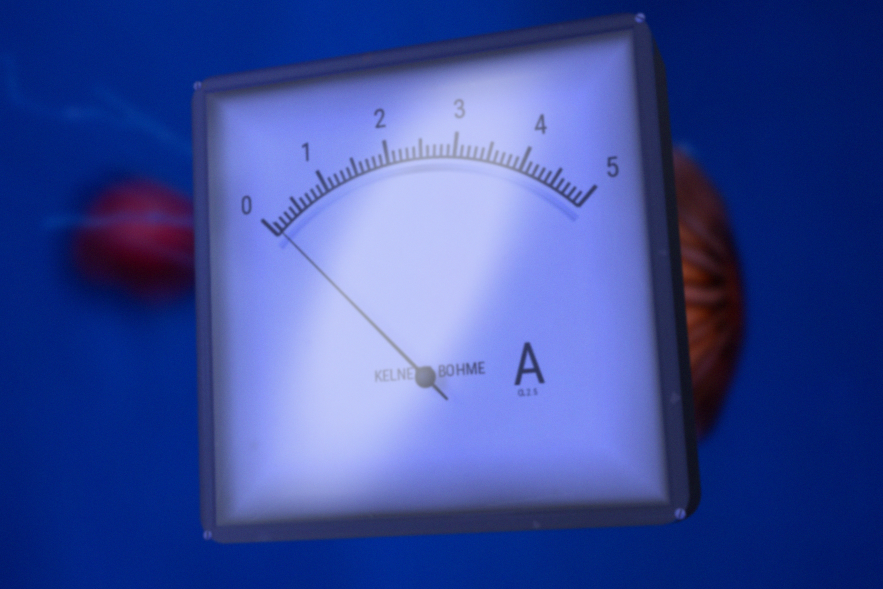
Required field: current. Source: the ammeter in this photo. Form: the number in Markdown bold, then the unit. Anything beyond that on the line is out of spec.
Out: **0.1** A
